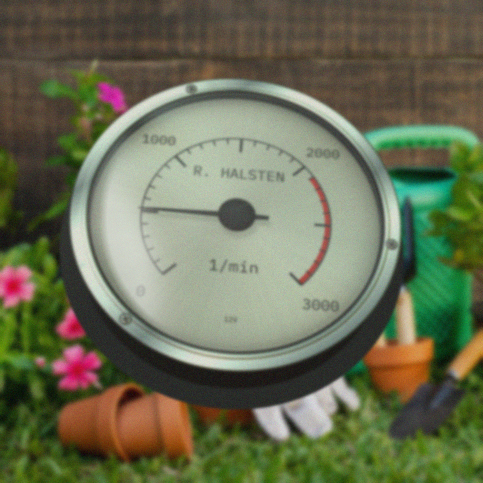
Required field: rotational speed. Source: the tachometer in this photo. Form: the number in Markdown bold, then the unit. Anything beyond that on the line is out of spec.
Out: **500** rpm
